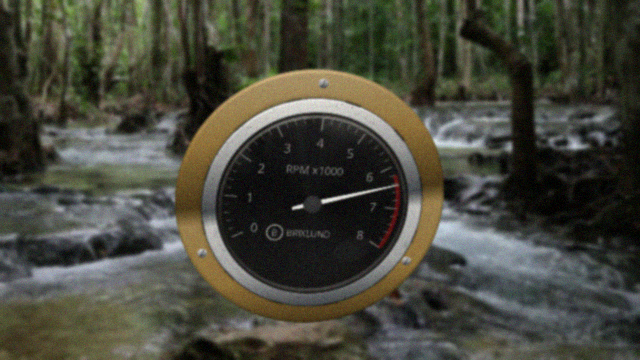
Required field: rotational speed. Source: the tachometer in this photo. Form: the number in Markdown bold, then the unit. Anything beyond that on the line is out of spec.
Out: **6400** rpm
